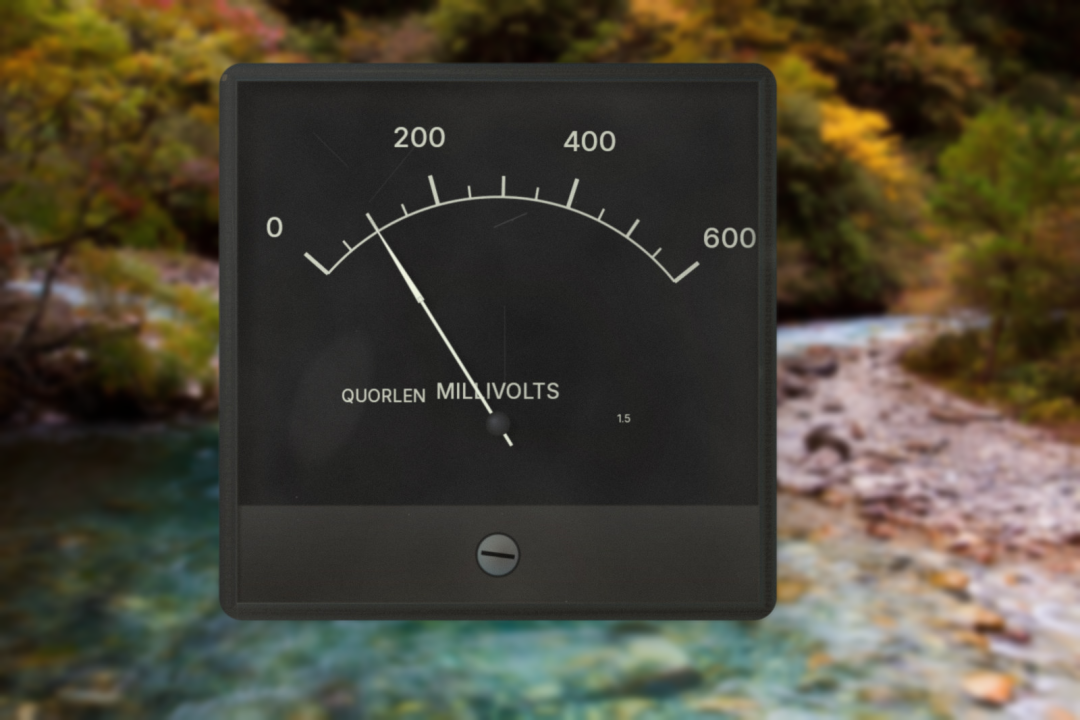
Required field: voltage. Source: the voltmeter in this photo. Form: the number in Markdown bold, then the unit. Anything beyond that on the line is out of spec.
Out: **100** mV
